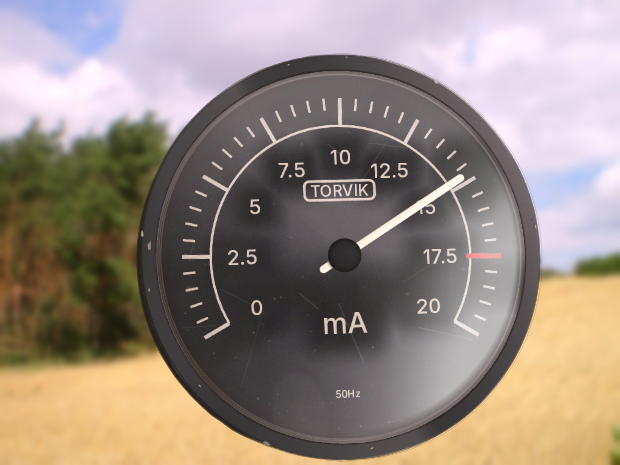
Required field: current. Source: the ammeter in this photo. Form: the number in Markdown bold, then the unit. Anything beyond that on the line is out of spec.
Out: **14.75** mA
